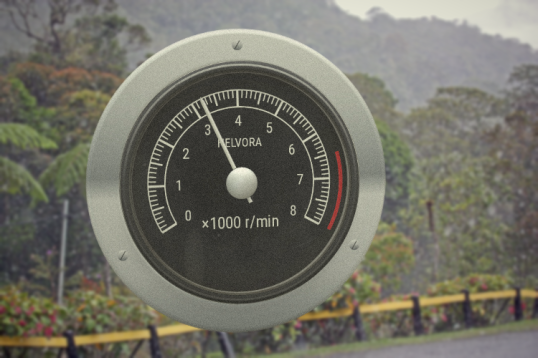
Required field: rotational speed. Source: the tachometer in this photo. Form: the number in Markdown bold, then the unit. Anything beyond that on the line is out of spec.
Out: **3200** rpm
